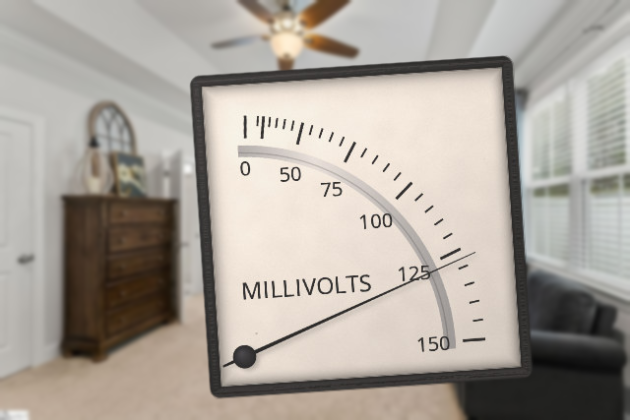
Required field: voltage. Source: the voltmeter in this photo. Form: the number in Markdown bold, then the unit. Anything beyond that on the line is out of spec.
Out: **127.5** mV
